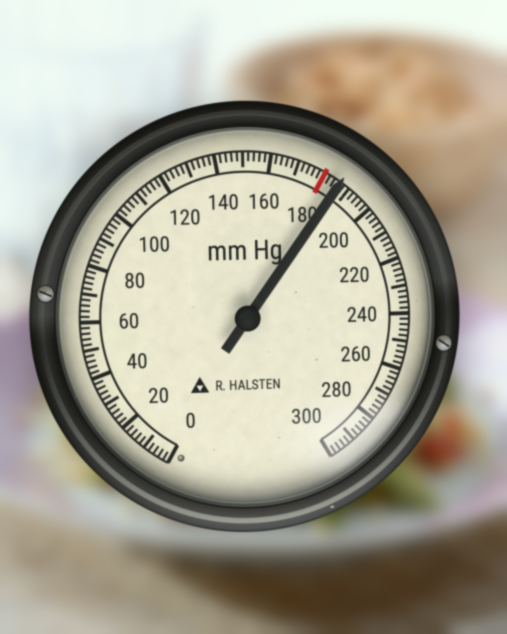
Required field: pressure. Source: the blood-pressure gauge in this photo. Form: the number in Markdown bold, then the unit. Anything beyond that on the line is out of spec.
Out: **186** mmHg
